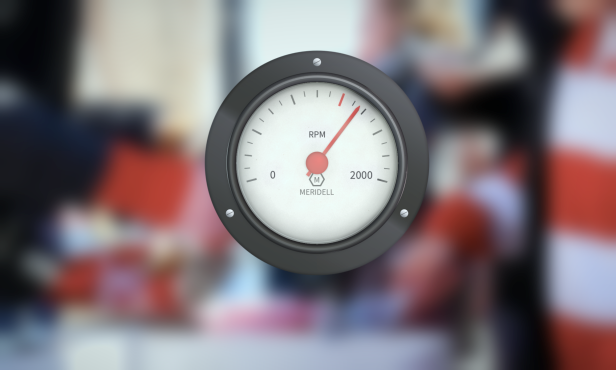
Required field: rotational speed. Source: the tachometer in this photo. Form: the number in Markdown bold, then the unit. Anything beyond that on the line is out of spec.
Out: **1350** rpm
